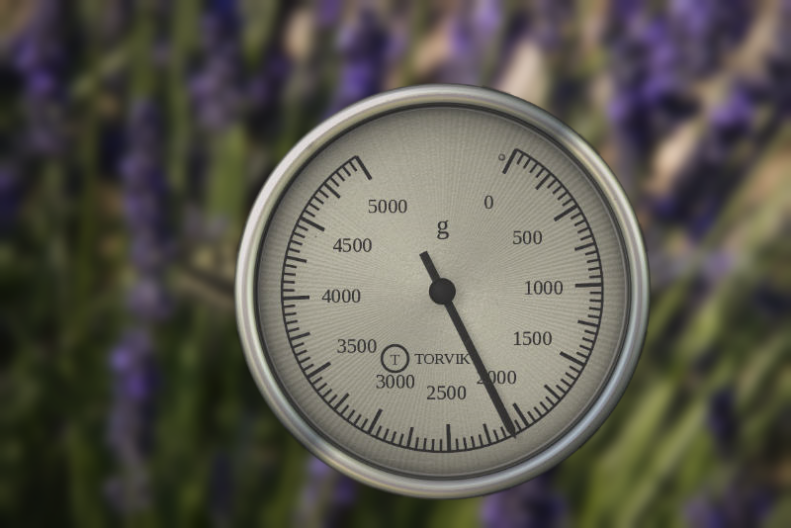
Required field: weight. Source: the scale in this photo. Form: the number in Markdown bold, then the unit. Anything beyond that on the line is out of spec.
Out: **2100** g
